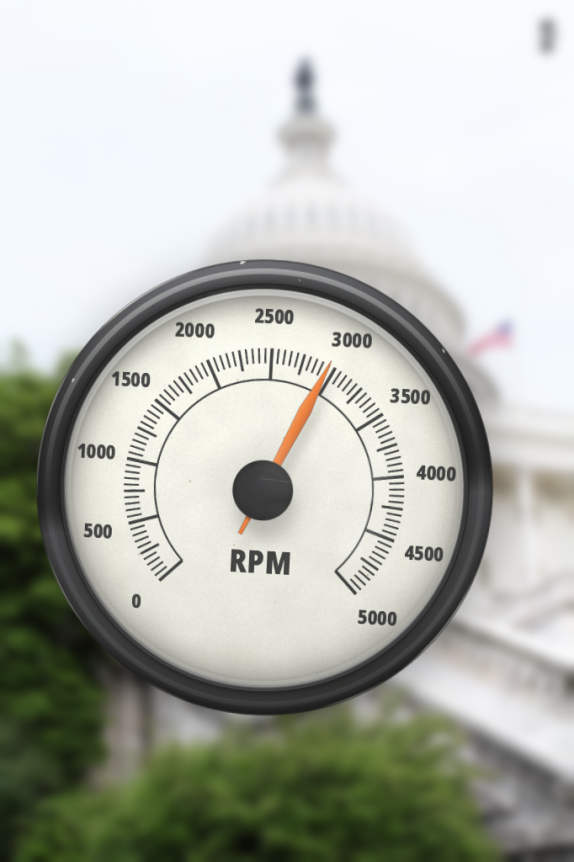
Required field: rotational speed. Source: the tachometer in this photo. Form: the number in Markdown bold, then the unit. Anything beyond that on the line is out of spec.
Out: **2950** rpm
